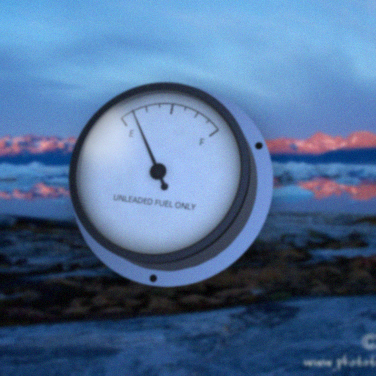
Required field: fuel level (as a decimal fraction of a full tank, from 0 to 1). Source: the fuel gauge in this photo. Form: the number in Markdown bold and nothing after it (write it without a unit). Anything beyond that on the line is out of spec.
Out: **0.125**
